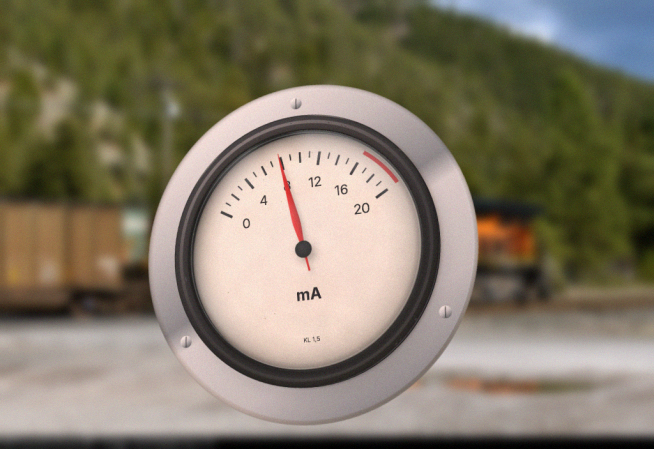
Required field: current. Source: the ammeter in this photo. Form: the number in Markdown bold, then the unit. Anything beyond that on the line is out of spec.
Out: **8** mA
